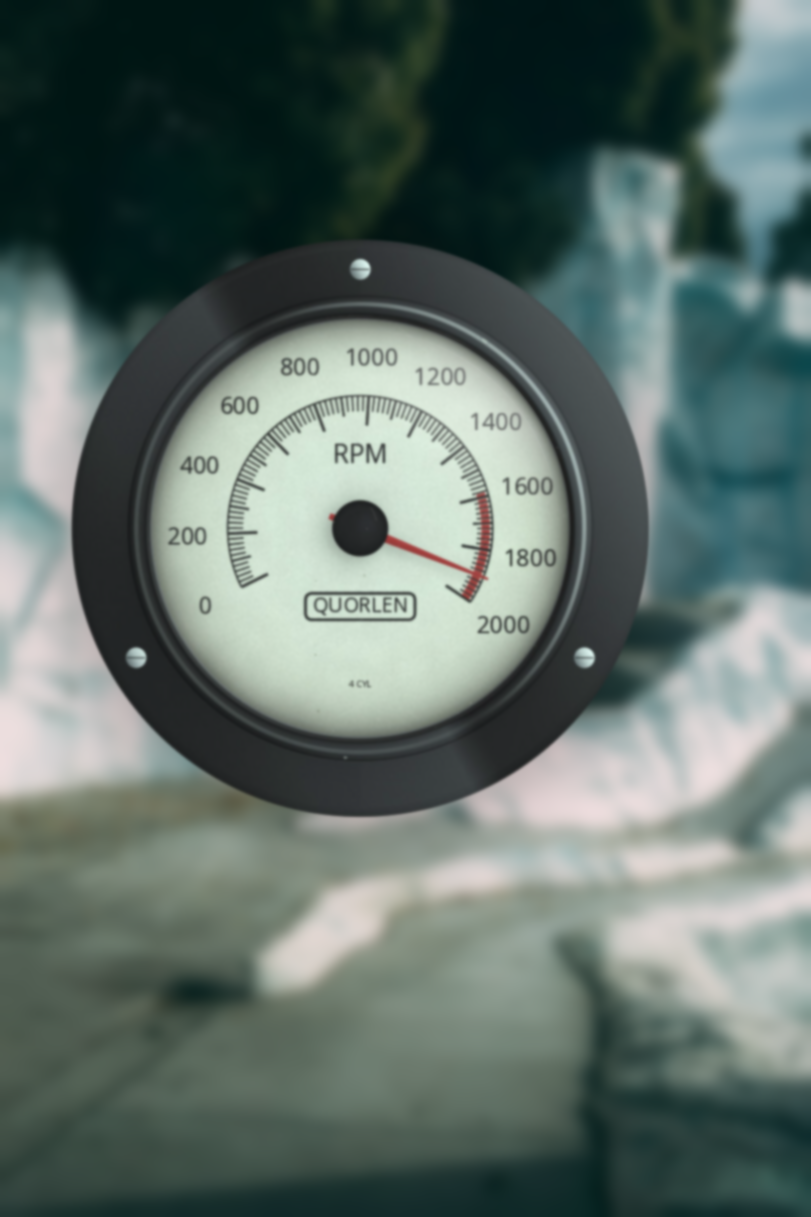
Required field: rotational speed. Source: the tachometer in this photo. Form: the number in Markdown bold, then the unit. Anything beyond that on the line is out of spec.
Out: **1900** rpm
